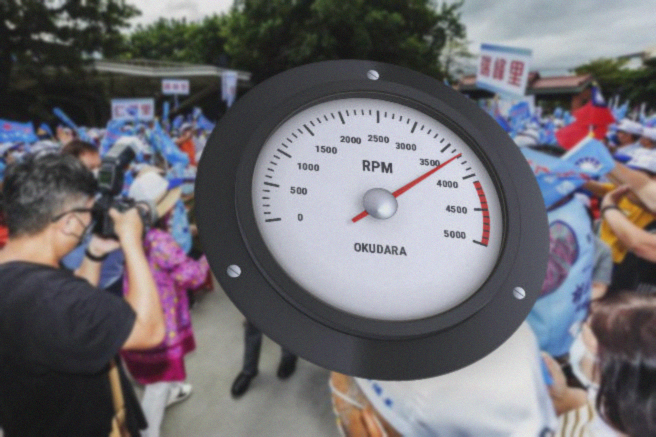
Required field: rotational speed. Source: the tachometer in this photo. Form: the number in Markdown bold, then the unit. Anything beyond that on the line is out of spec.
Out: **3700** rpm
